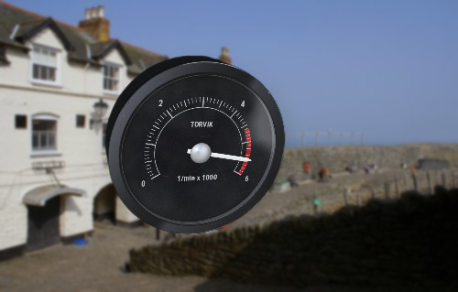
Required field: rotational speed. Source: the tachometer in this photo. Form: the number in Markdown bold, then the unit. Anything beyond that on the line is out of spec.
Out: **5500** rpm
